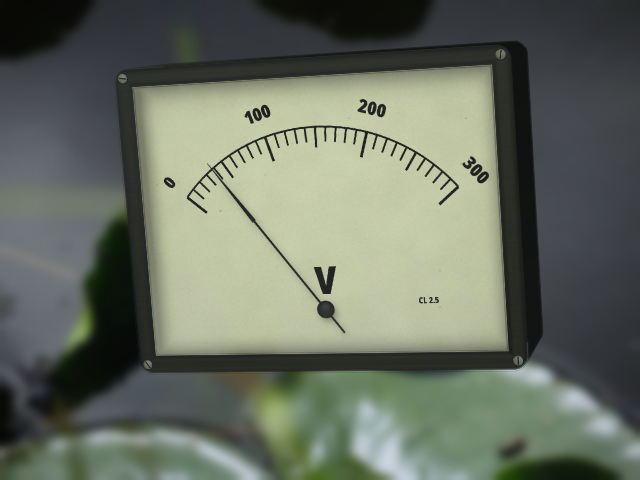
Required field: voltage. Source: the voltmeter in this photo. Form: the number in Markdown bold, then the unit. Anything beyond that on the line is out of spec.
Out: **40** V
